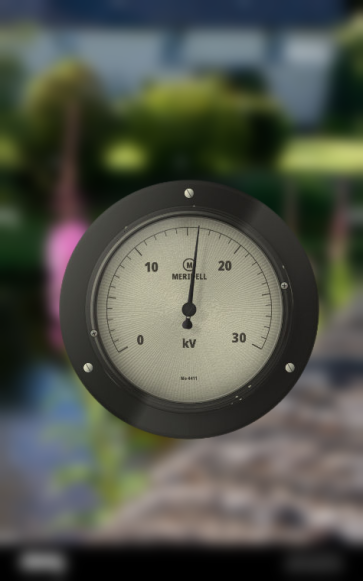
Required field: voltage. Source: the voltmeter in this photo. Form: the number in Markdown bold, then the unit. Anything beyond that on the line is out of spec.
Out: **16** kV
